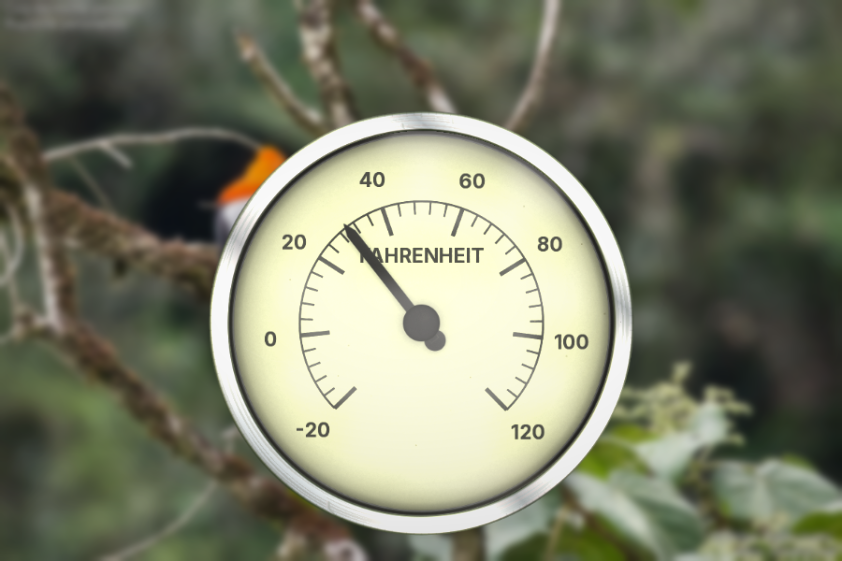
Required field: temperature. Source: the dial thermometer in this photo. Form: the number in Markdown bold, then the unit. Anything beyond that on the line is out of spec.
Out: **30** °F
